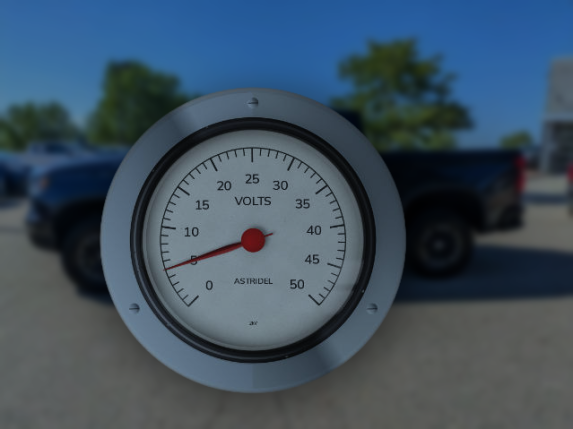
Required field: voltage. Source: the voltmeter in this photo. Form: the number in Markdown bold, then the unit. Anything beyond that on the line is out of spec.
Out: **5** V
